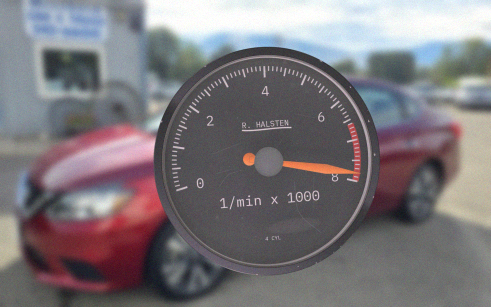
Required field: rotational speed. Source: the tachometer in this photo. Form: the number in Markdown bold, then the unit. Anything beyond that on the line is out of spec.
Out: **7800** rpm
